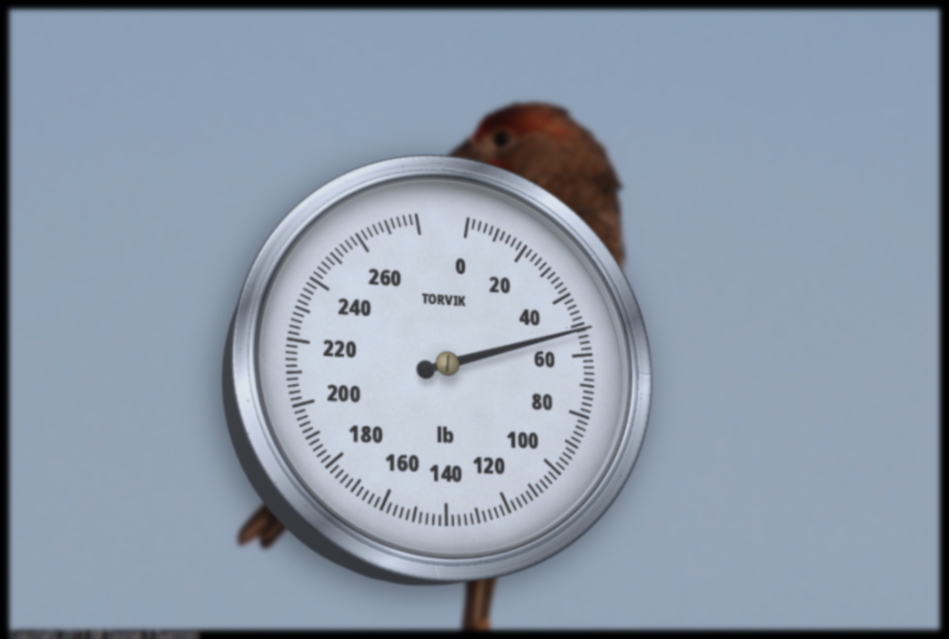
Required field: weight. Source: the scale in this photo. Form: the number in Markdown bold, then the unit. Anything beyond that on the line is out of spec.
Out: **52** lb
